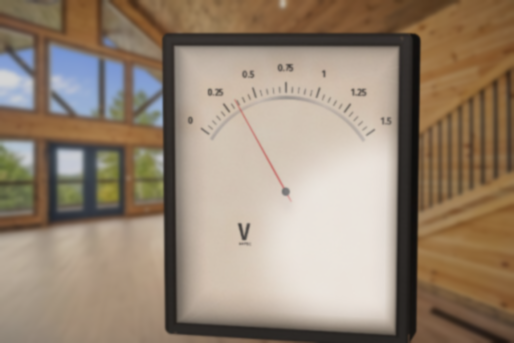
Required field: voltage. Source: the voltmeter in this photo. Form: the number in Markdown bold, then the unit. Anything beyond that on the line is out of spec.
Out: **0.35** V
